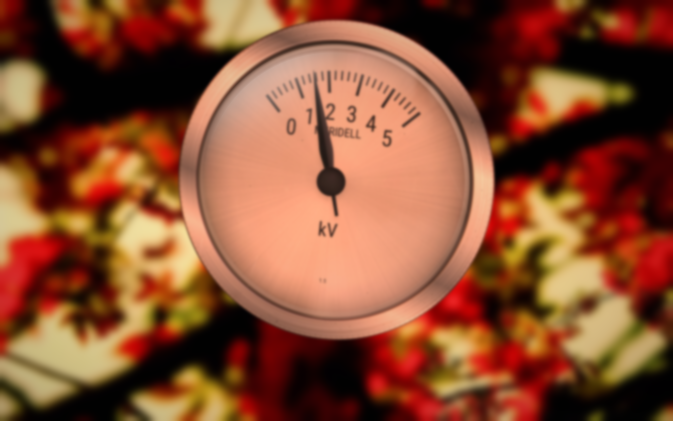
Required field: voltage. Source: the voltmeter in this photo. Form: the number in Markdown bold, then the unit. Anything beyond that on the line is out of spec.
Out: **1.6** kV
